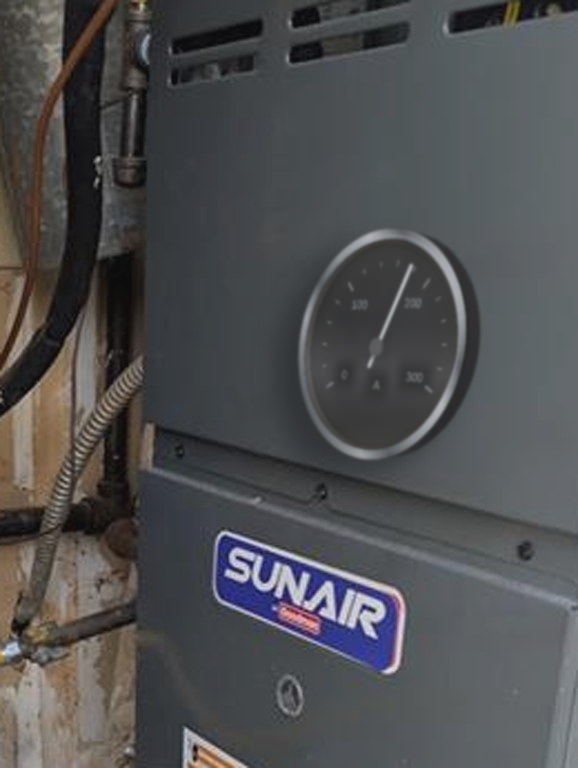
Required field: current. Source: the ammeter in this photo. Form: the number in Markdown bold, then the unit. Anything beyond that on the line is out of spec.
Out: **180** A
